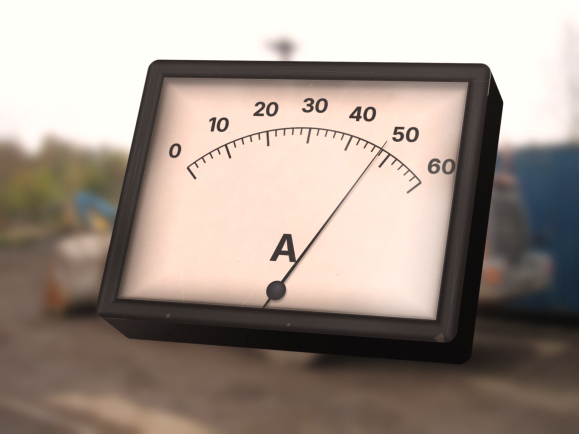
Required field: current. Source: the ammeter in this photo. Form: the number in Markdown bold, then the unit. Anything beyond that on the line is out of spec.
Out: **48** A
